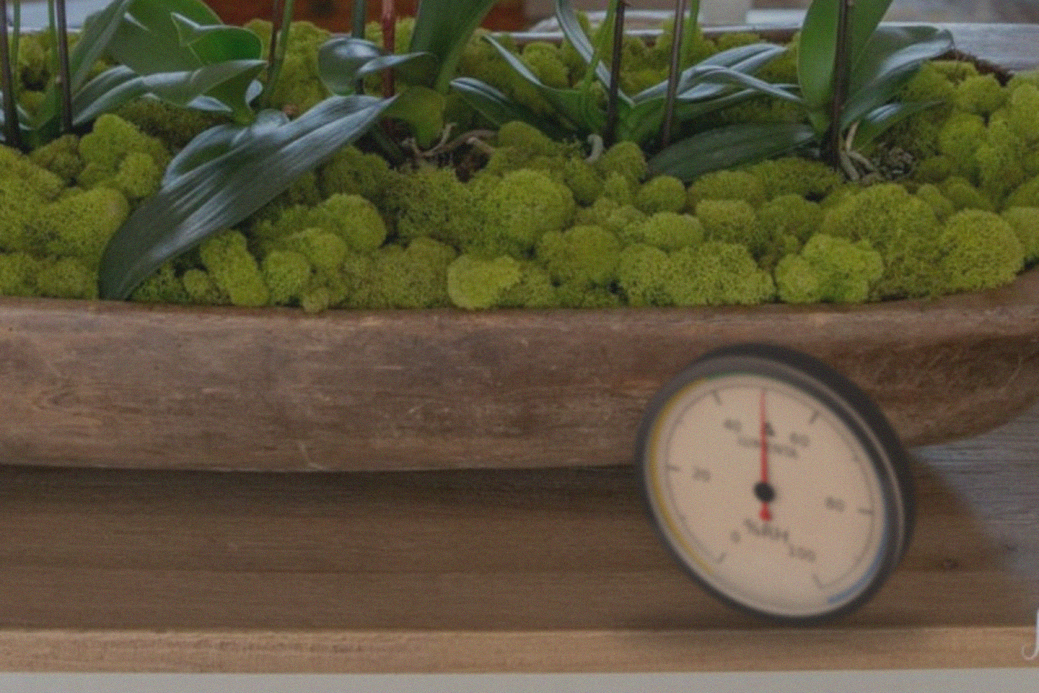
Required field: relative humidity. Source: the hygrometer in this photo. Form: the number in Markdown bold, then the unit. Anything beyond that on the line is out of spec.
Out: **50** %
